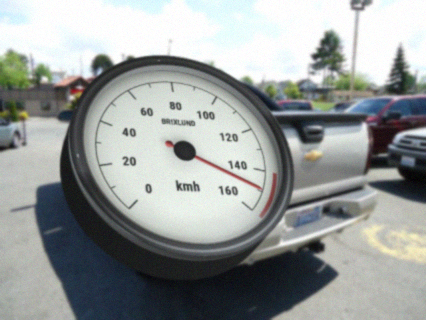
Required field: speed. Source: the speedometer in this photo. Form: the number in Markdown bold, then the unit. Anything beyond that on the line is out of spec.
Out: **150** km/h
